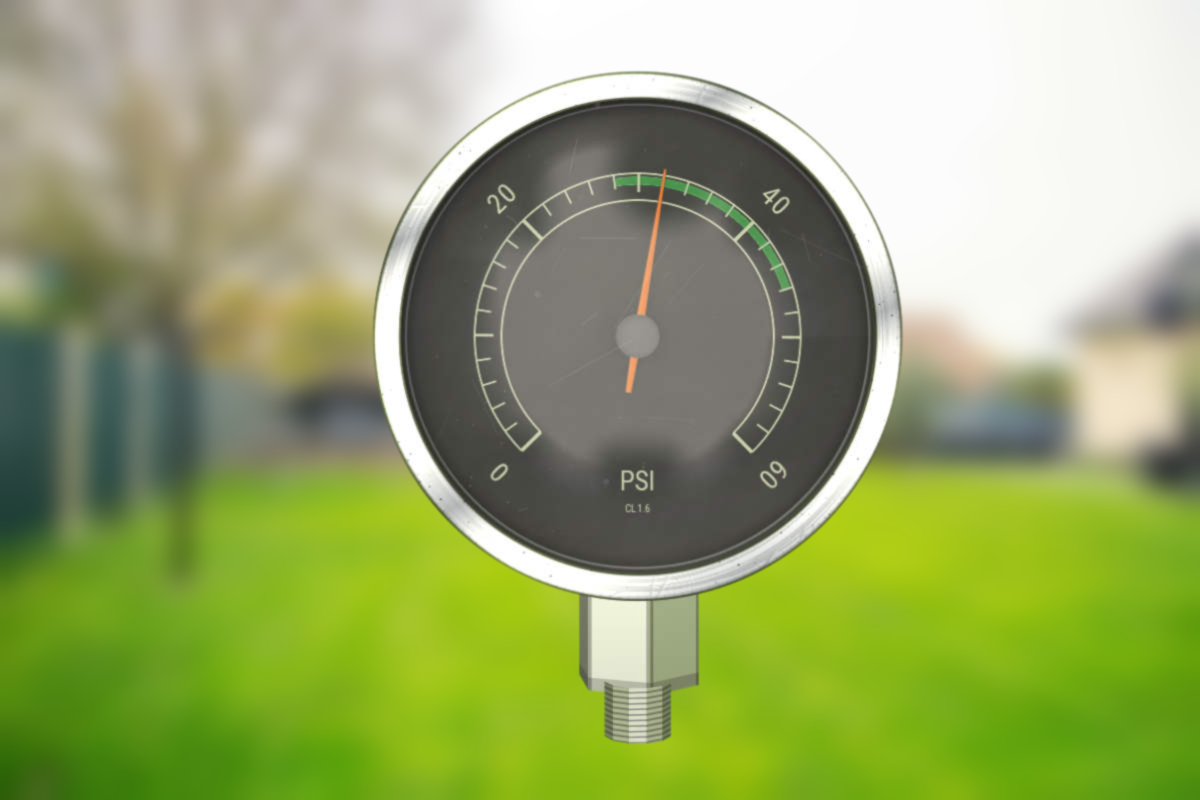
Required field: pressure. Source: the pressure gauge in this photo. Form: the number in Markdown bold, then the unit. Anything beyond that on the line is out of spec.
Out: **32** psi
